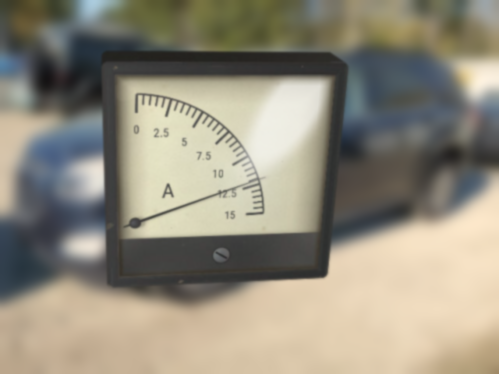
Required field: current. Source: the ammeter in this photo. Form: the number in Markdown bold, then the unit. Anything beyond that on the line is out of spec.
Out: **12** A
